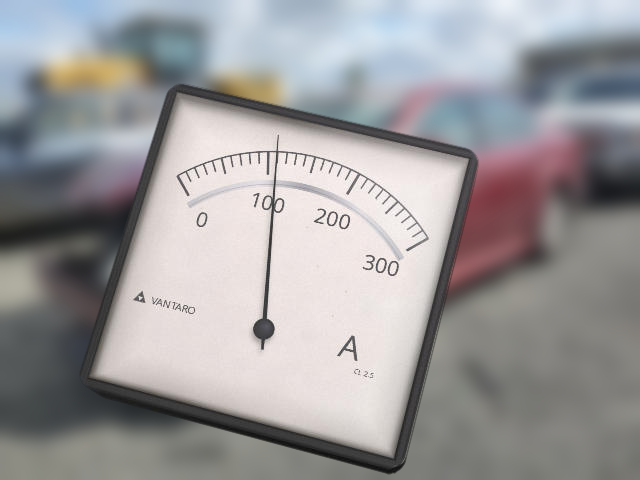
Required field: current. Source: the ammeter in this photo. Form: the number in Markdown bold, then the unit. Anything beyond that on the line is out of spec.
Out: **110** A
